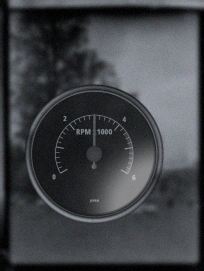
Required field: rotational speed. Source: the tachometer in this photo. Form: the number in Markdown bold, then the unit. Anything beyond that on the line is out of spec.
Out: **3000** rpm
